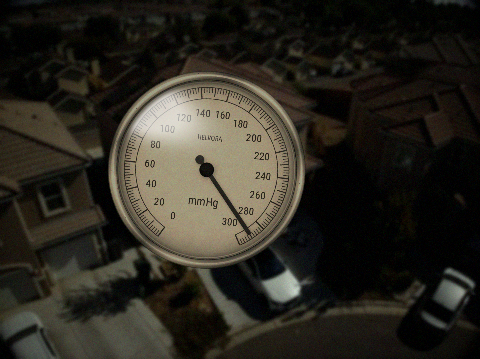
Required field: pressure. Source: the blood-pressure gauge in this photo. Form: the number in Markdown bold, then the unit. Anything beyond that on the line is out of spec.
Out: **290** mmHg
